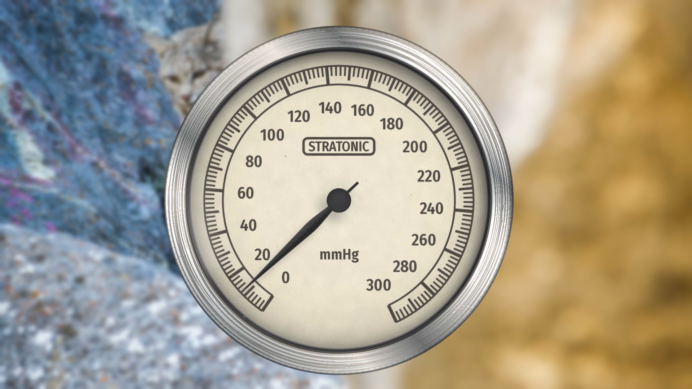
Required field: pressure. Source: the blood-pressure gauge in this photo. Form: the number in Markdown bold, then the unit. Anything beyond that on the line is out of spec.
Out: **12** mmHg
